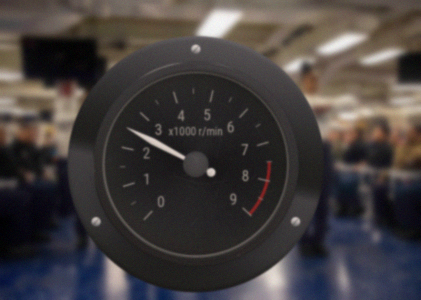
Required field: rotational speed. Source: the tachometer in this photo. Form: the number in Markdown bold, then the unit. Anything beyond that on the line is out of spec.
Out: **2500** rpm
